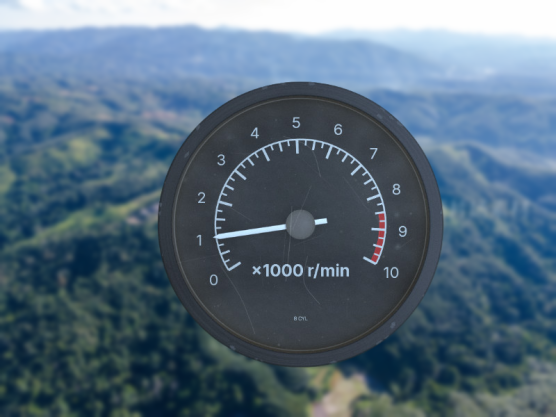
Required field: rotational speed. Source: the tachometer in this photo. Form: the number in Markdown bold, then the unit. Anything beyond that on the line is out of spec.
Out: **1000** rpm
